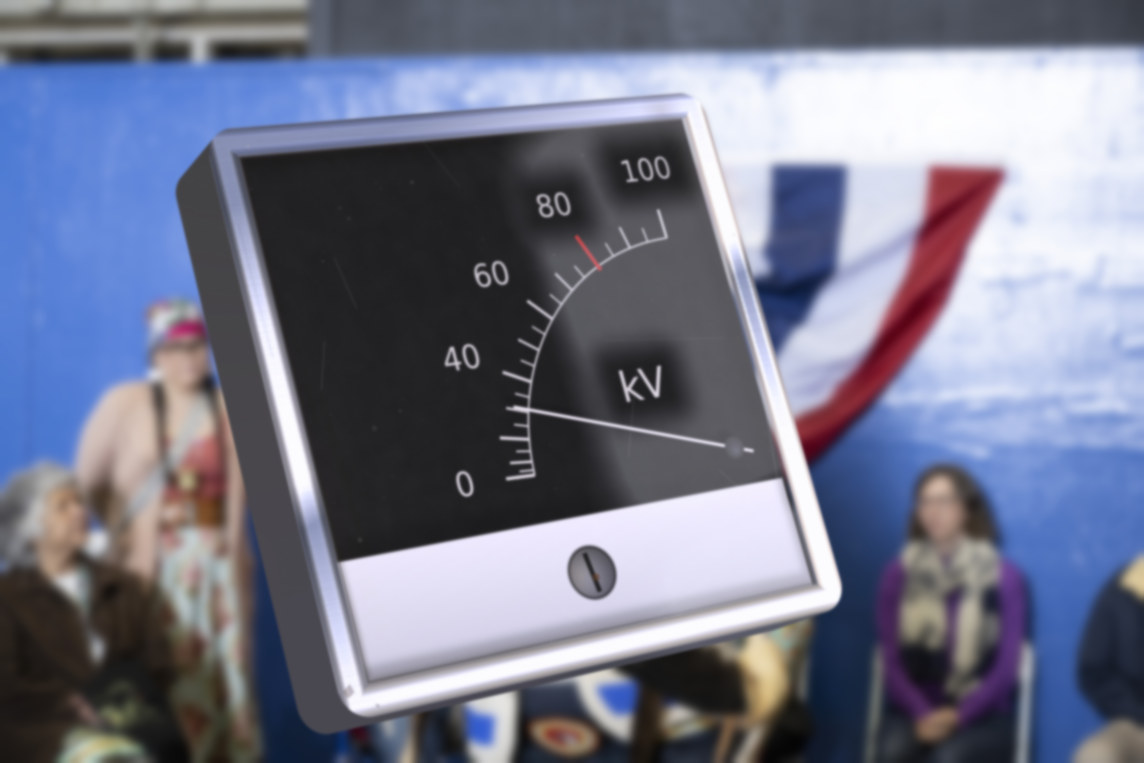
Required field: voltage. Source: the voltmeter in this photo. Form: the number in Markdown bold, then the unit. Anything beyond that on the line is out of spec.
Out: **30** kV
